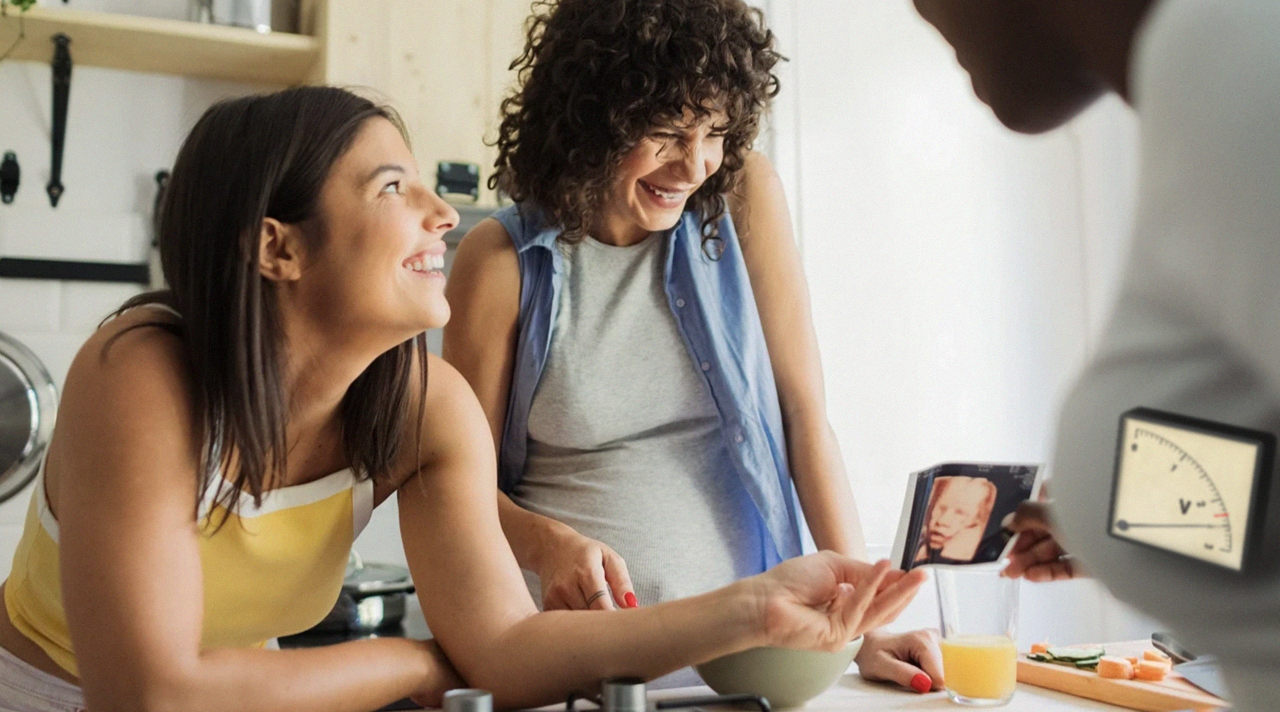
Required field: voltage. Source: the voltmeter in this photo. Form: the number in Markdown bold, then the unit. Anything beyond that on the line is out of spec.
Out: **2.5** V
